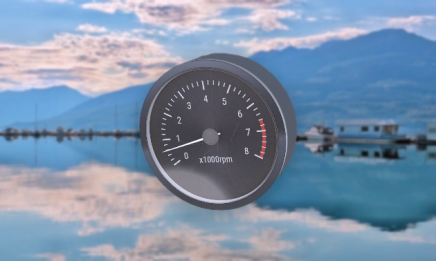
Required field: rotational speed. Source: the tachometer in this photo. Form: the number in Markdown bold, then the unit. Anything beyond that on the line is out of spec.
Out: **600** rpm
